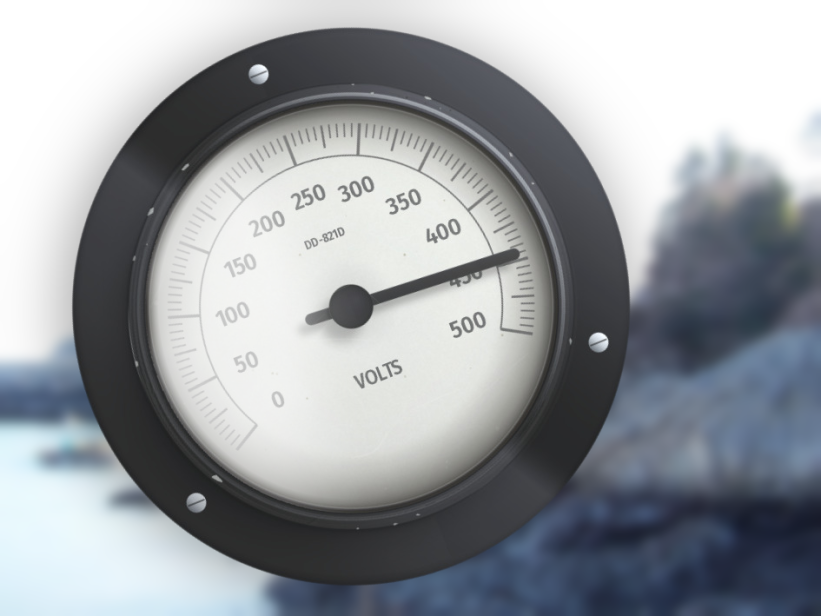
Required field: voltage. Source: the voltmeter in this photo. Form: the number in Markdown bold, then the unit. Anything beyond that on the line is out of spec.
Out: **445** V
